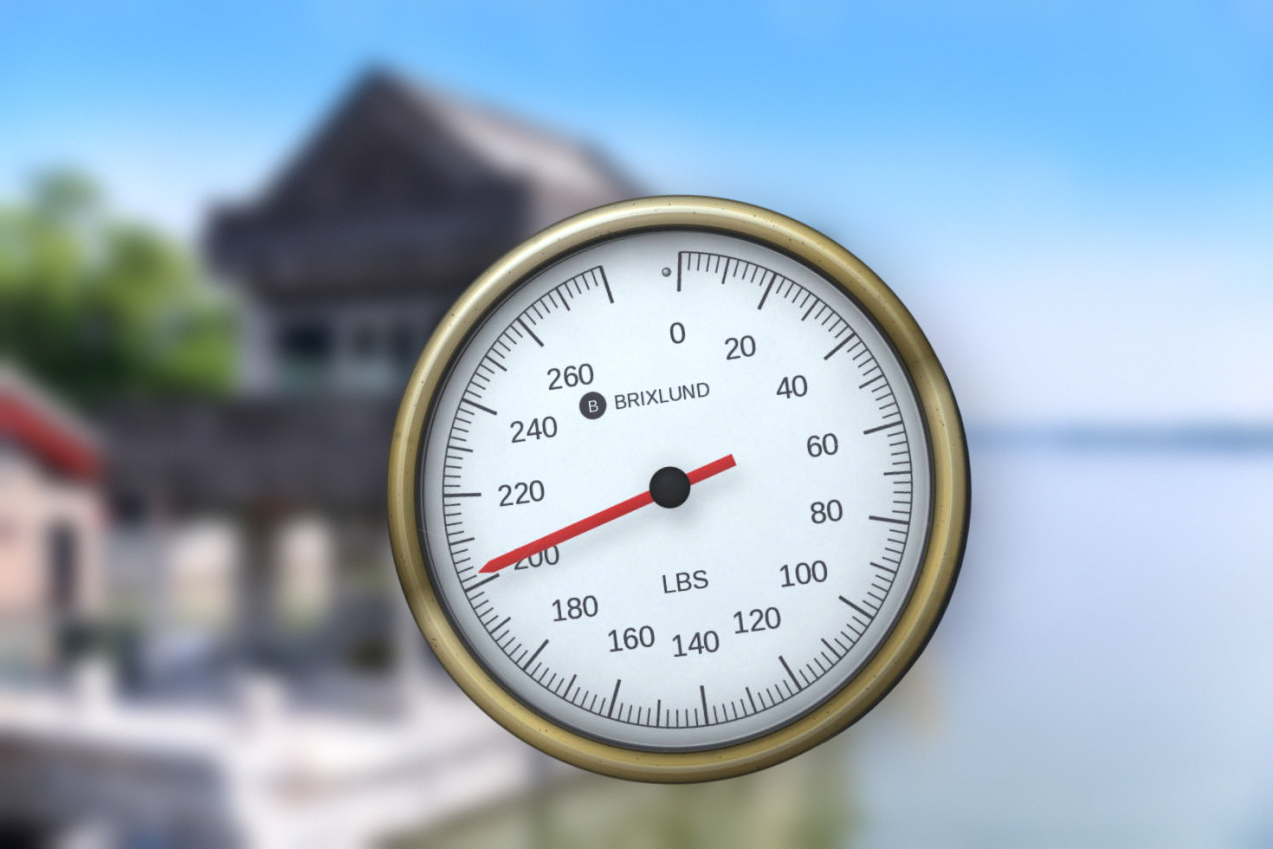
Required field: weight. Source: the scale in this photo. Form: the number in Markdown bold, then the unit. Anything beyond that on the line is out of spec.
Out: **202** lb
